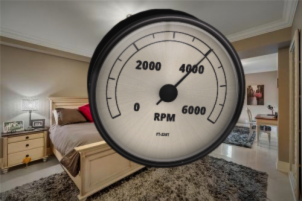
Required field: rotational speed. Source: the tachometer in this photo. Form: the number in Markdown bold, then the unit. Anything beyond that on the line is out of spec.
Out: **4000** rpm
